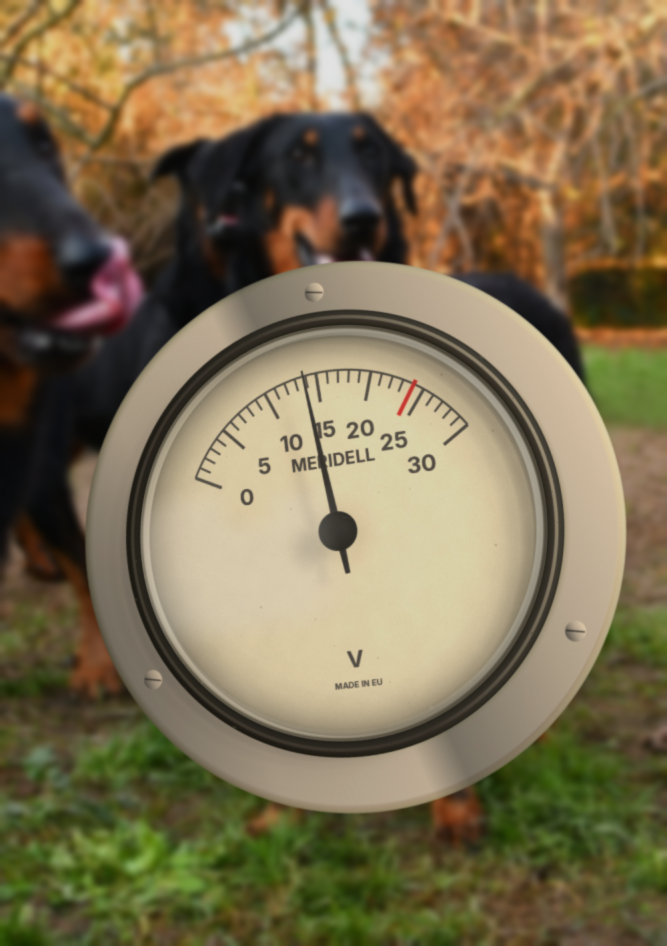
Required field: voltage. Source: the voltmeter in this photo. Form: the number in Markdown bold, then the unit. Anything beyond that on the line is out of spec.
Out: **14** V
